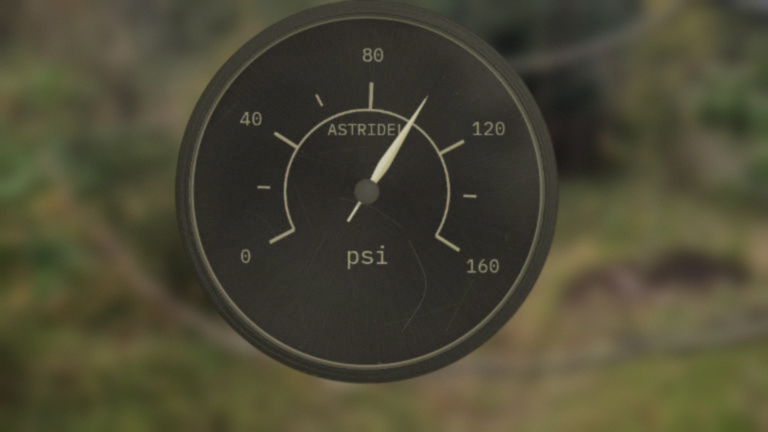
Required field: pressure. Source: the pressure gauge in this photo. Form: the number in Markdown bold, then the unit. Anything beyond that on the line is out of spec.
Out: **100** psi
